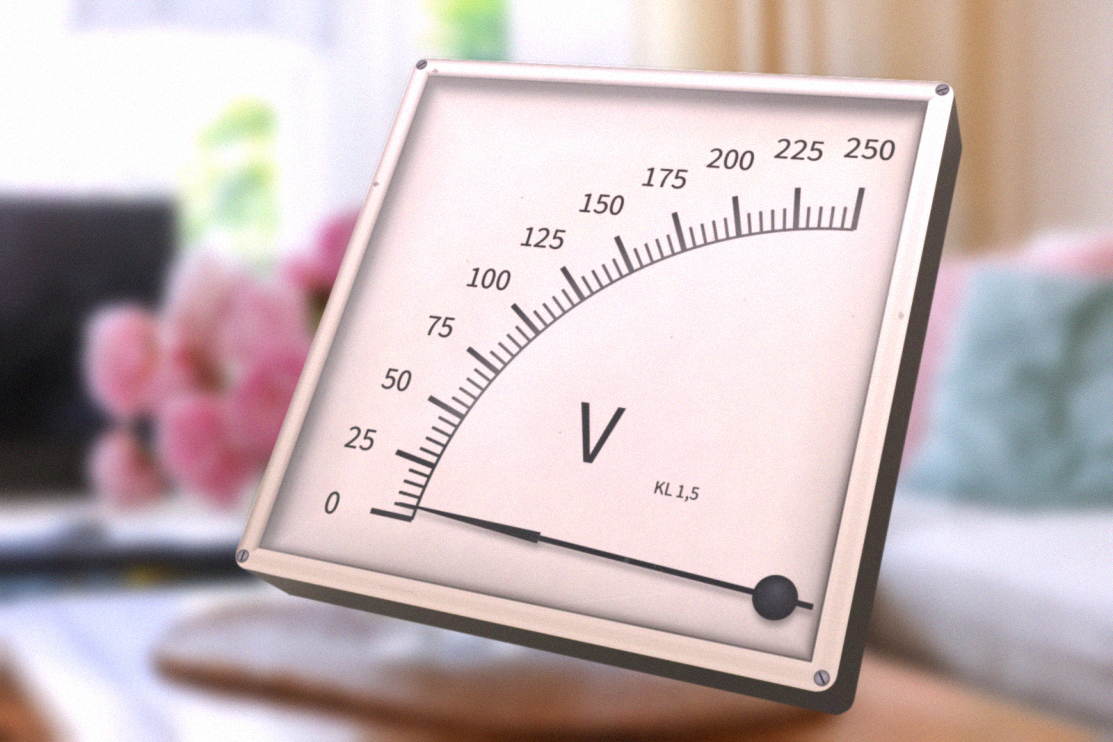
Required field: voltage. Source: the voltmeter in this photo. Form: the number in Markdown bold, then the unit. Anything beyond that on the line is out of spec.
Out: **5** V
